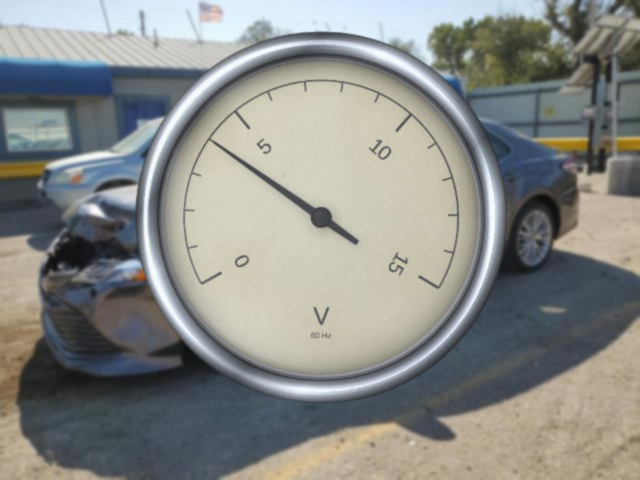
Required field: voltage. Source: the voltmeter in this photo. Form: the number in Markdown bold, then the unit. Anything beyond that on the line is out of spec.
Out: **4** V
